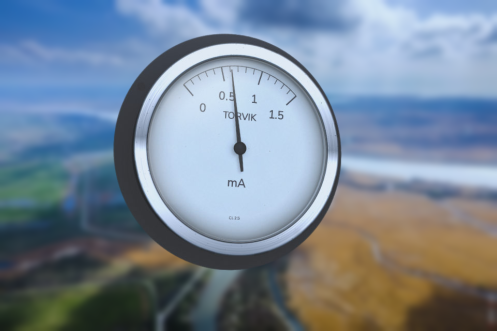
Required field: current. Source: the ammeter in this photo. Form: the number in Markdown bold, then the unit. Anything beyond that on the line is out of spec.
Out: **0.6** mA
